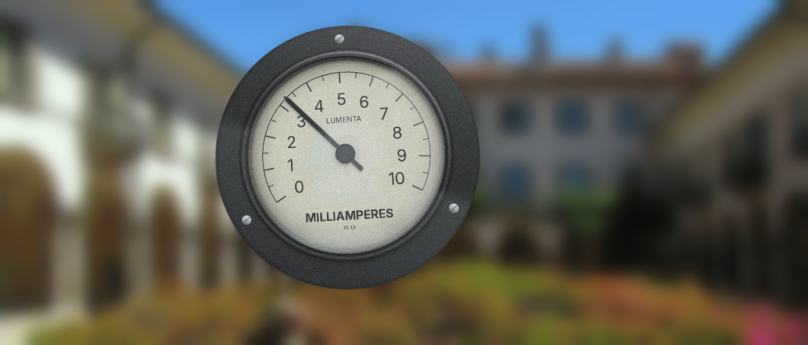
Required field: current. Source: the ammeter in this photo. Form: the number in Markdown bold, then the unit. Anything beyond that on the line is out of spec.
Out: **3.25** mA
